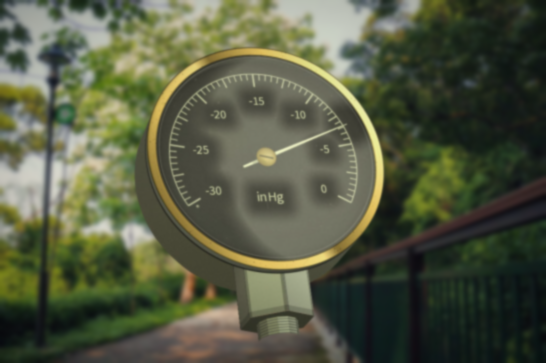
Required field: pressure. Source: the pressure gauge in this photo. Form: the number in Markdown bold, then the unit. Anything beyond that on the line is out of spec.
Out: **-6.5** inHg
